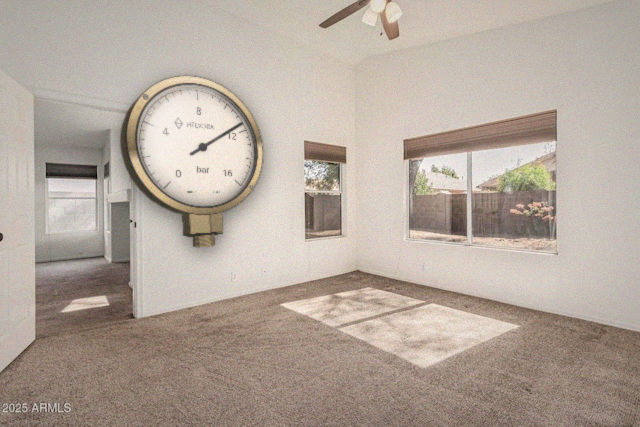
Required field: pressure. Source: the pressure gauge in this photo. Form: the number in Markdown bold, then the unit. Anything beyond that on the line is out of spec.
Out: **11.5** bar
